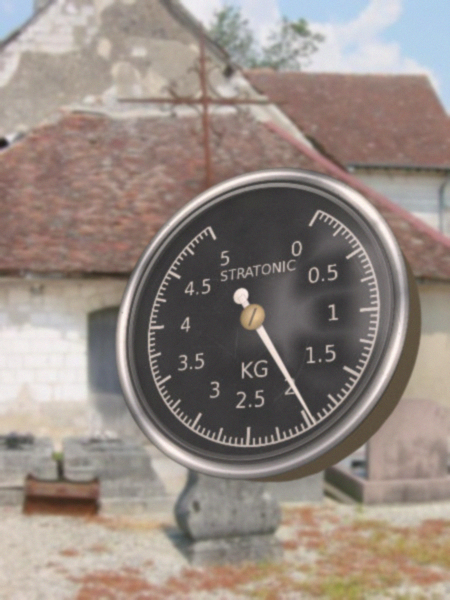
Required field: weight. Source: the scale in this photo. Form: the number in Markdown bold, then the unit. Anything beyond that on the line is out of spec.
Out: **1.95** kg
